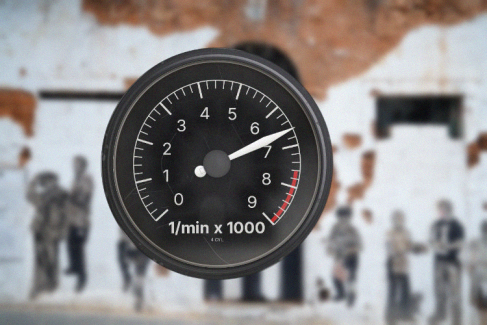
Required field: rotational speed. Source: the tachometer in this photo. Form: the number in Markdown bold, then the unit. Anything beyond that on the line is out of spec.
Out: **6600** rpm
